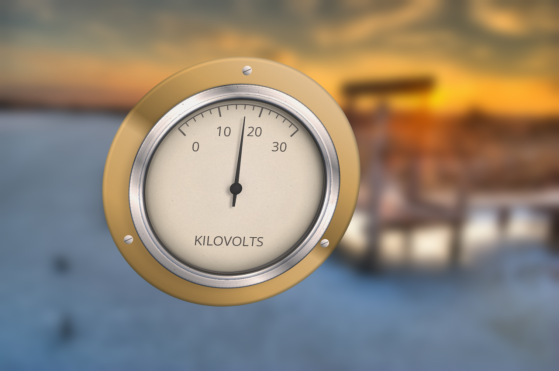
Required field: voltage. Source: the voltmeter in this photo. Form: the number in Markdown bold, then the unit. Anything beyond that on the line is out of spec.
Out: **16** kV
